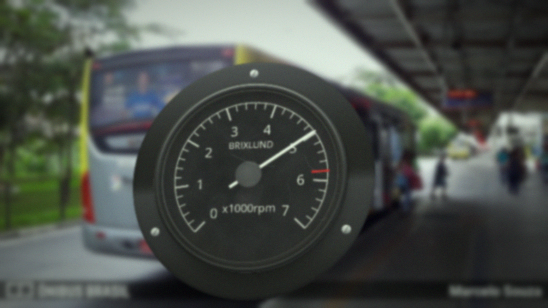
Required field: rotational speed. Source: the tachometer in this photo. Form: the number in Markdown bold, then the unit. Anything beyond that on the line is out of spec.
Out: **5000** rpm
